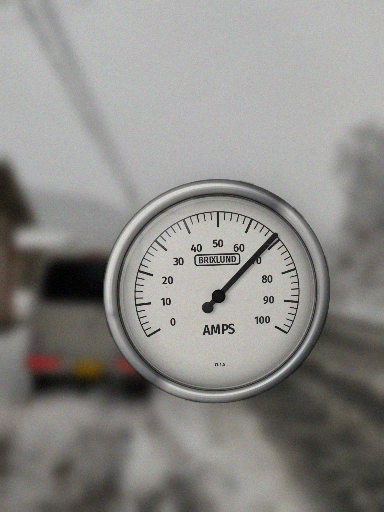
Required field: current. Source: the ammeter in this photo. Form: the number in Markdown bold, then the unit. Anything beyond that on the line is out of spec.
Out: **68** A
